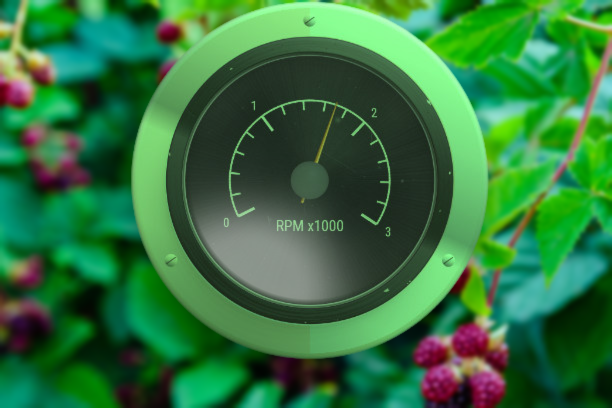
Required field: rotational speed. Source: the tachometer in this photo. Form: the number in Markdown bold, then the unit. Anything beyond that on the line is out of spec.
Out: **1700** rpm
